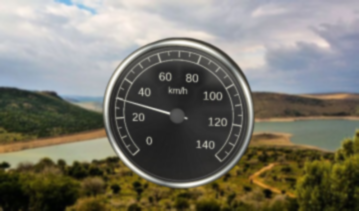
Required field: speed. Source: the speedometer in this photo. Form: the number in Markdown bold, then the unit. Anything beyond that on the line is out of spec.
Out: **30** km/h
